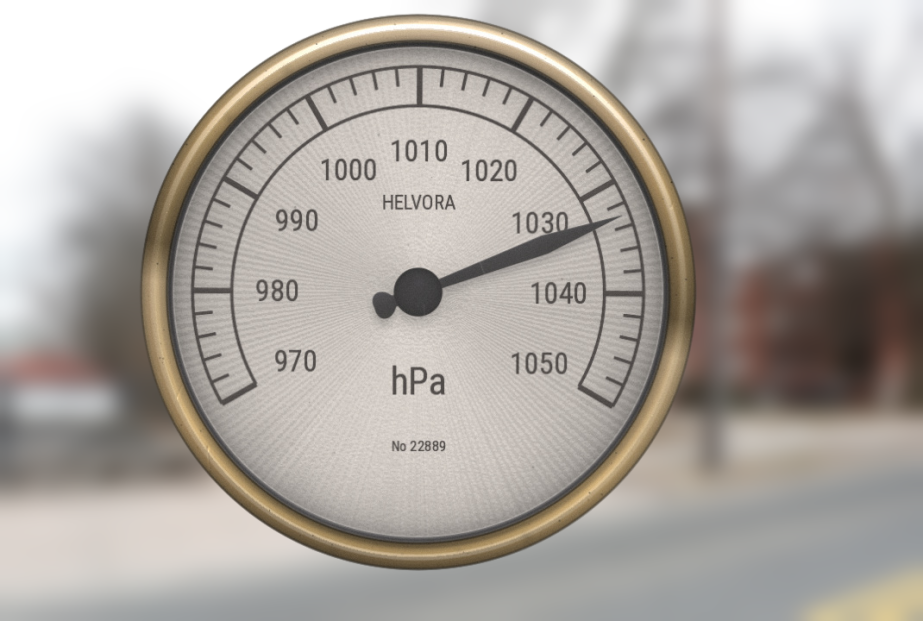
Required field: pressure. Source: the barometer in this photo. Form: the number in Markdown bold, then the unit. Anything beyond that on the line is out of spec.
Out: **1033** hPa
